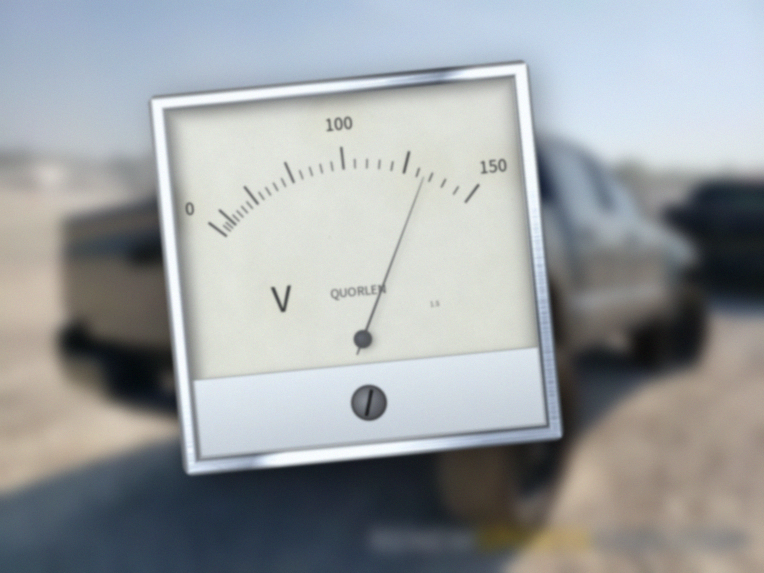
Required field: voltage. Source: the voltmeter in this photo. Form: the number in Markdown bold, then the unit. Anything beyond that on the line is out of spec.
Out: **132.5** V
